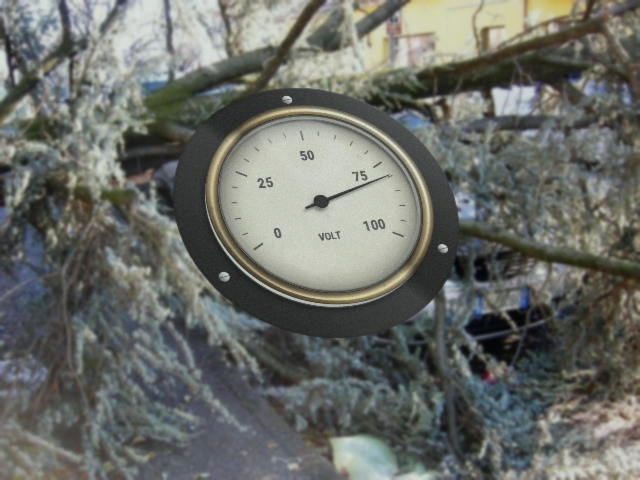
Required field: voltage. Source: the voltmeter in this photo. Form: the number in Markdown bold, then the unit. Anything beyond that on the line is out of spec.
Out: **80** V
